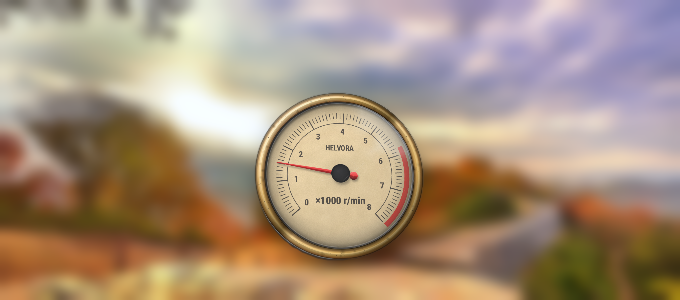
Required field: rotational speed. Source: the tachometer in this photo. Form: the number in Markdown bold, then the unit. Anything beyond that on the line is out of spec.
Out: **1500** rpm
